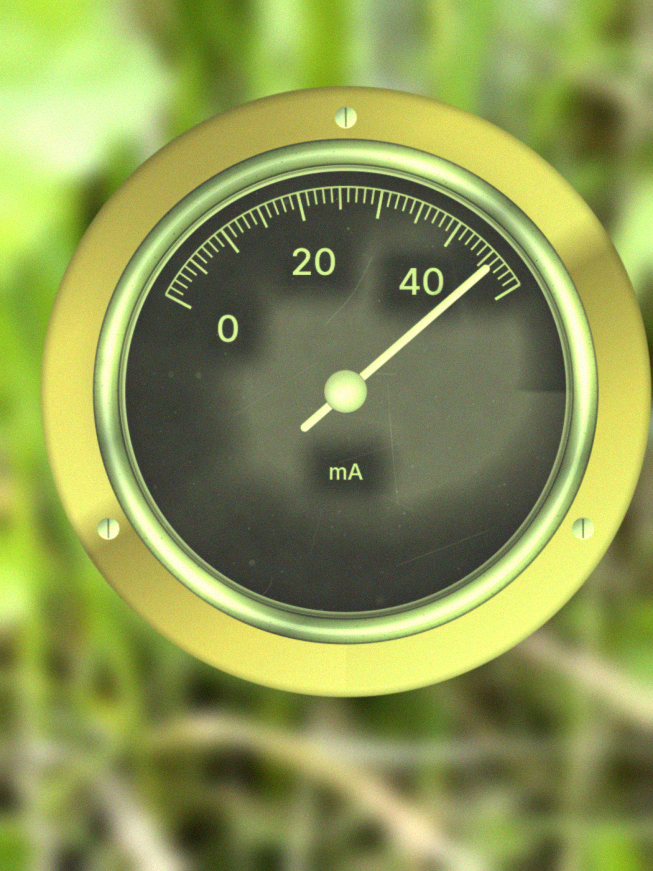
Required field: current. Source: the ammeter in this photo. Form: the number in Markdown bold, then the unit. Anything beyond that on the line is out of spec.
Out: **46** mA
